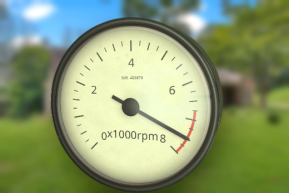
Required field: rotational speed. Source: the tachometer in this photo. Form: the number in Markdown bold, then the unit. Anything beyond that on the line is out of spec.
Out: **7500** rpm
